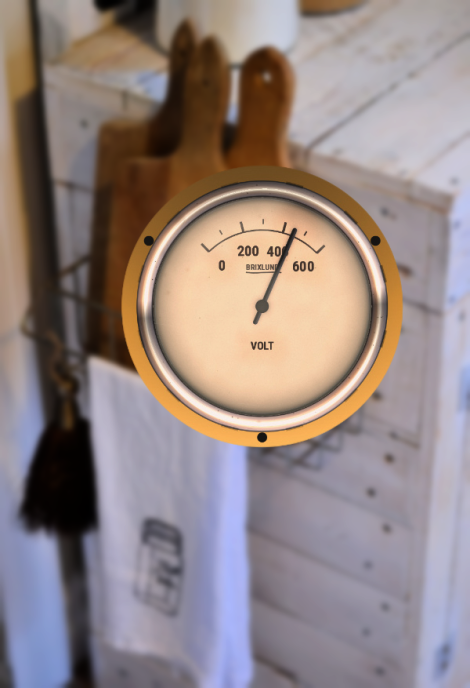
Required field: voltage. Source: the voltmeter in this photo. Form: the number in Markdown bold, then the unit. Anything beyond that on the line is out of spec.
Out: **450** V
